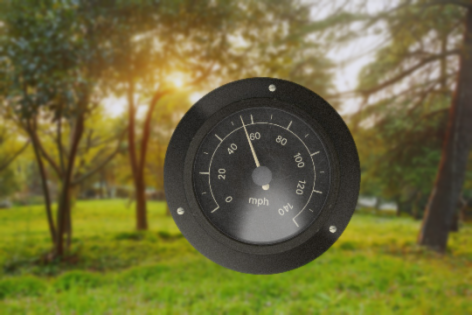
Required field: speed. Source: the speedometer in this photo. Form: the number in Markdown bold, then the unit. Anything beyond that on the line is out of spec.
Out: **55** mph
